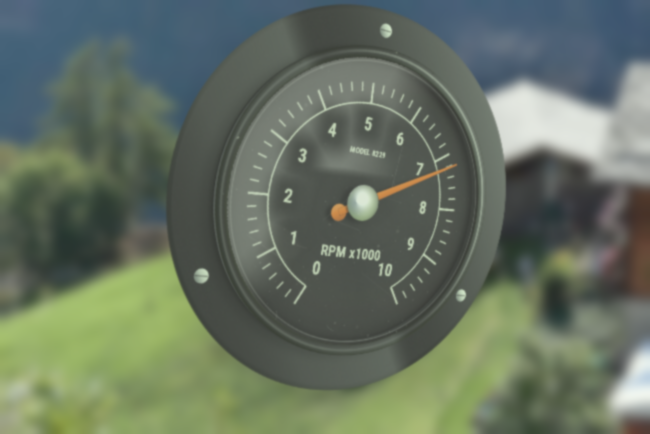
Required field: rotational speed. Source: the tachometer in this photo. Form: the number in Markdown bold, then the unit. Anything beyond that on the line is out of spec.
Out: **7200** rpm
